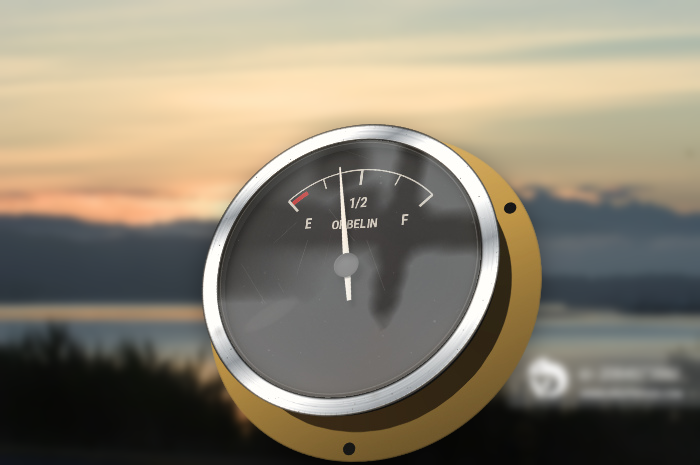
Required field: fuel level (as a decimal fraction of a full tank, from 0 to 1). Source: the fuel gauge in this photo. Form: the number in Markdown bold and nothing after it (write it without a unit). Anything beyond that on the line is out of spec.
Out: **0.375**
